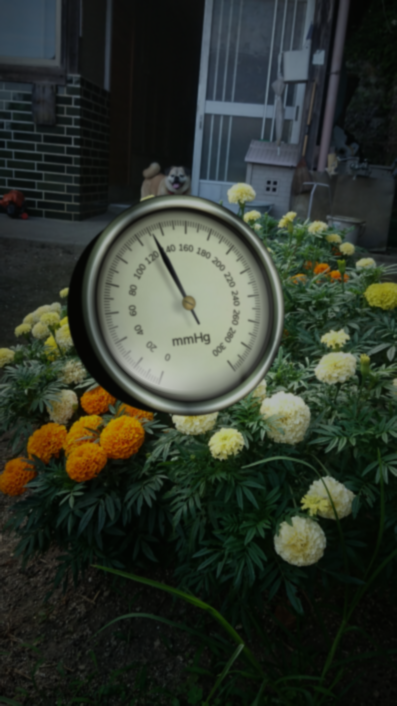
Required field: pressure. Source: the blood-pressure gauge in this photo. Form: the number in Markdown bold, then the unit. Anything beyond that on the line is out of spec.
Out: **130** mmHg
